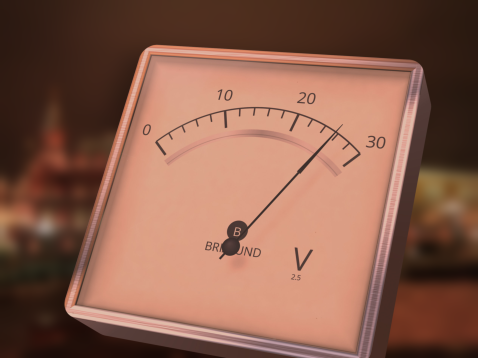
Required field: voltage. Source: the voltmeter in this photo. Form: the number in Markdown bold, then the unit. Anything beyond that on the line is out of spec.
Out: **26** V
